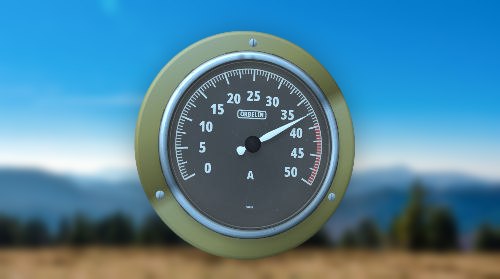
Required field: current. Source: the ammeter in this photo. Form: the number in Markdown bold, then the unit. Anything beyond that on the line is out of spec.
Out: **37.5** A
